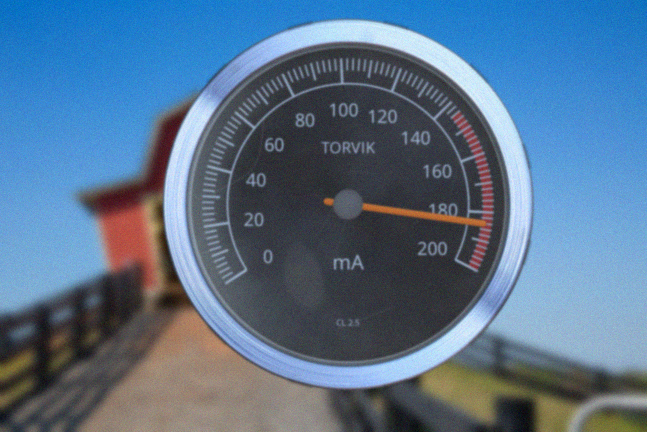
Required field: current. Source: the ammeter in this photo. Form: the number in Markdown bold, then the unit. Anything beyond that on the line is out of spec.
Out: **184** mA
